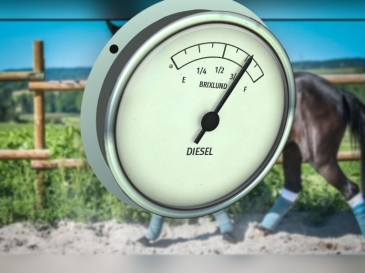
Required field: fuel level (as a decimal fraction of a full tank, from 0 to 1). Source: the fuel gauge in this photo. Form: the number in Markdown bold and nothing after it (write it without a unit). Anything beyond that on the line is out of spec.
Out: **0.75**
